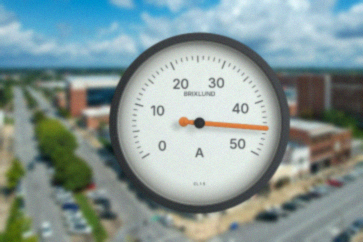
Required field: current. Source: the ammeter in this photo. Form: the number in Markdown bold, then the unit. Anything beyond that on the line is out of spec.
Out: **45** A
